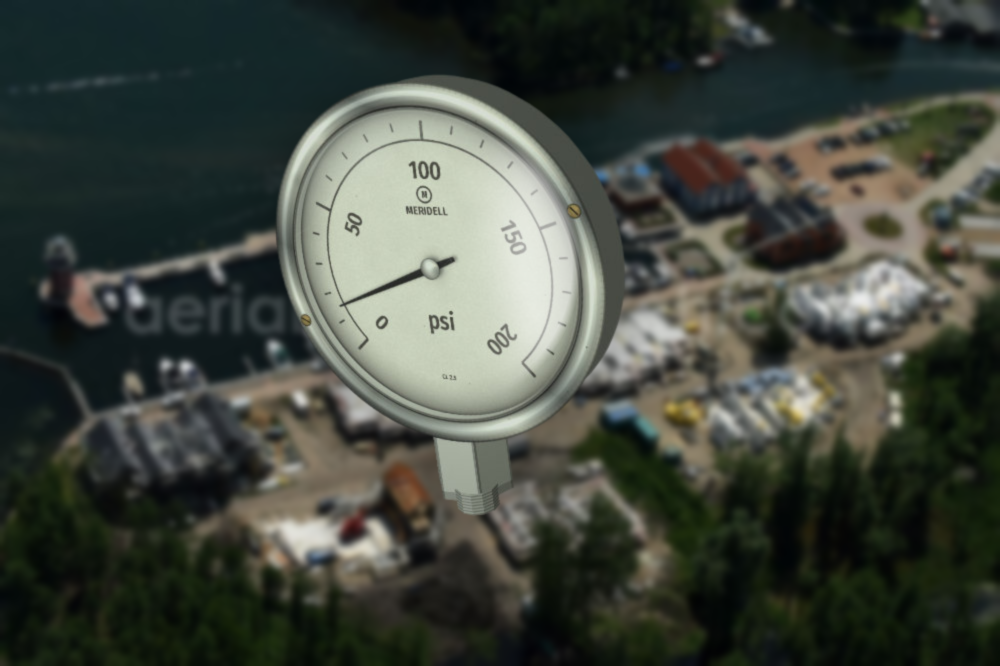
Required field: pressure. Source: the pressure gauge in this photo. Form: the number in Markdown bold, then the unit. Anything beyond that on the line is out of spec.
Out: **15** psi
